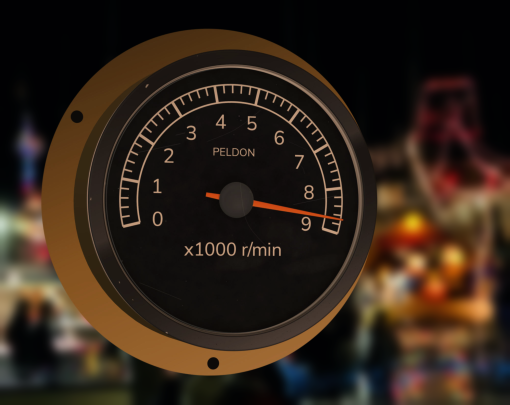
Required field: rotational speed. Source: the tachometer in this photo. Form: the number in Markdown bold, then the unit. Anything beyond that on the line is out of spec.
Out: **8700** rpm
